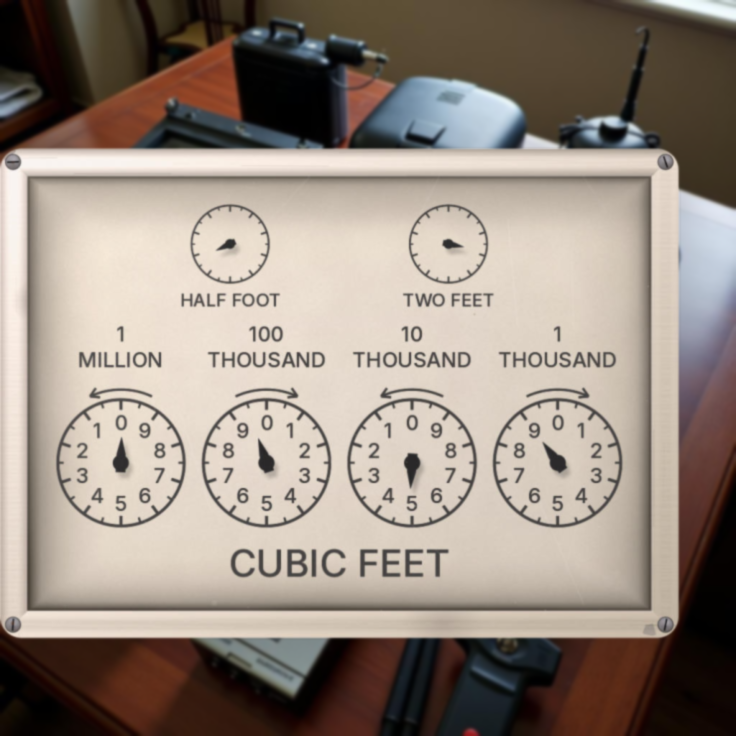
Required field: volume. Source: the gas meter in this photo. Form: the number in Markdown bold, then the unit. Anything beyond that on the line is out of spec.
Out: **994900** ft³
